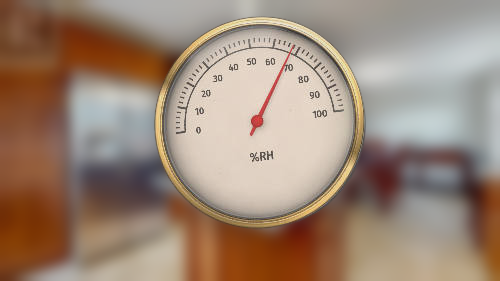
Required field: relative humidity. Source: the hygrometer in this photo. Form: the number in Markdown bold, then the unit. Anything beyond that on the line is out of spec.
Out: **68** %
